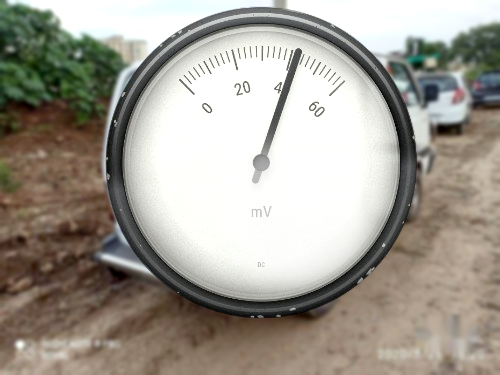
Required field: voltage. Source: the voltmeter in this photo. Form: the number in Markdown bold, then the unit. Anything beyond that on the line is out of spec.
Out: **42** mV
